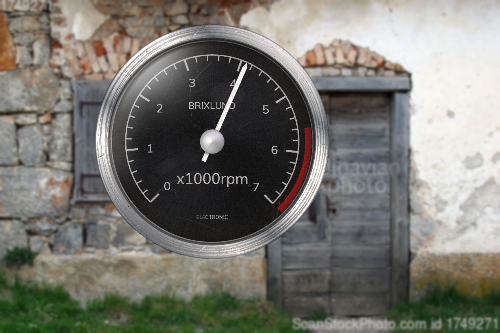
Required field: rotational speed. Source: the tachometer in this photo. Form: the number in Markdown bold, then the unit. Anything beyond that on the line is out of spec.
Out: **4100** rpm
